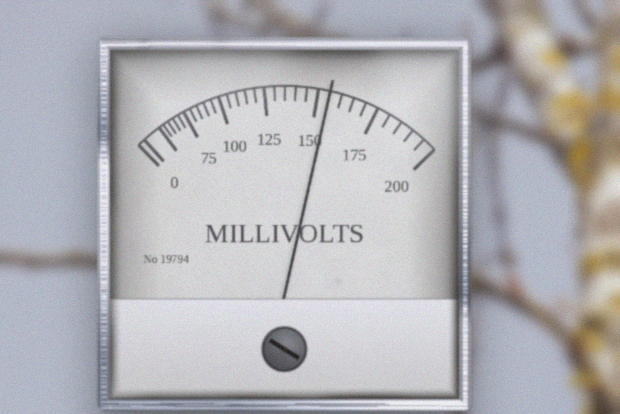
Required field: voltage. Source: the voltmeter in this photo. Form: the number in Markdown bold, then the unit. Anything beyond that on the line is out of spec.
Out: **155** mV
